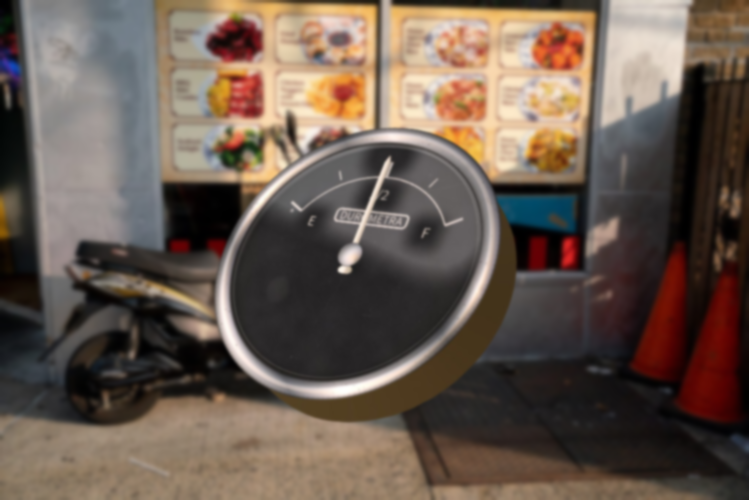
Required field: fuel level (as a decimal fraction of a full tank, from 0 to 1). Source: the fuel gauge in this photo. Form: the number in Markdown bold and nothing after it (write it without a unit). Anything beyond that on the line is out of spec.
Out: **0.5**
